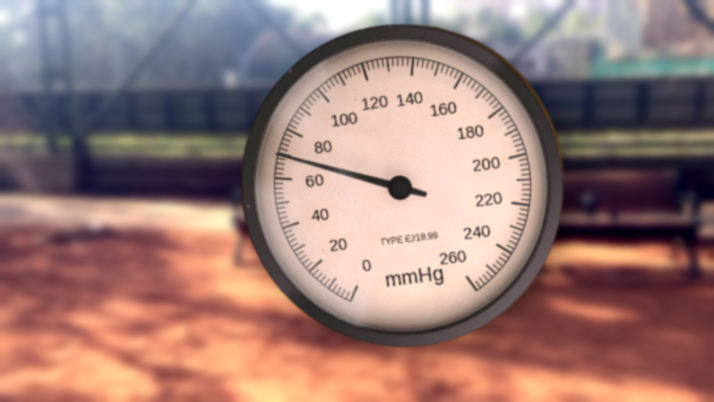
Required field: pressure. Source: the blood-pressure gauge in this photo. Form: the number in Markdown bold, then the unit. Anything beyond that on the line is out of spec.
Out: **70** mmHg
